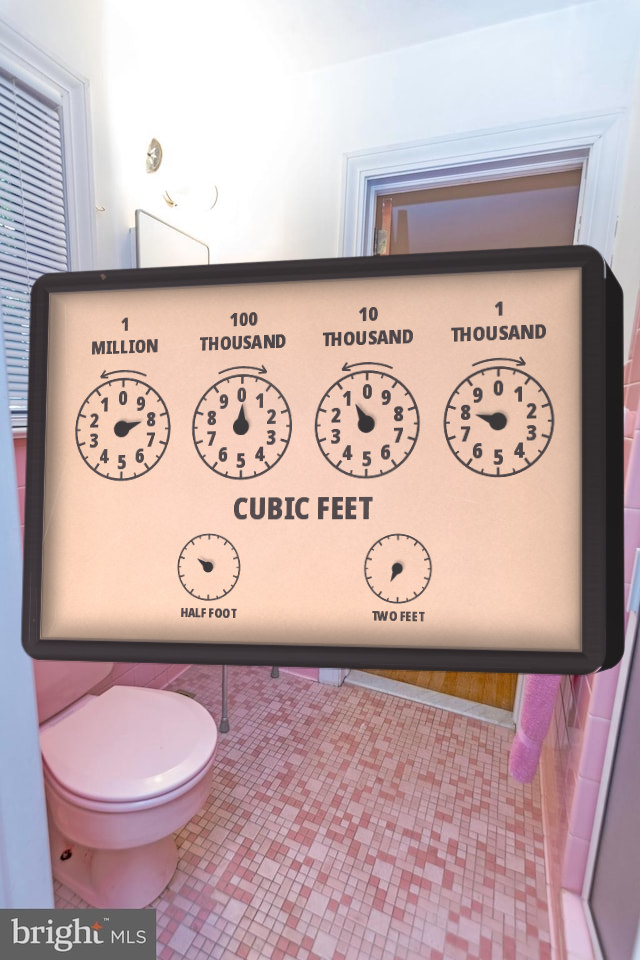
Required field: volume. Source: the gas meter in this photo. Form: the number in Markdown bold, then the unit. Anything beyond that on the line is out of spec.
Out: **800800** ft³
